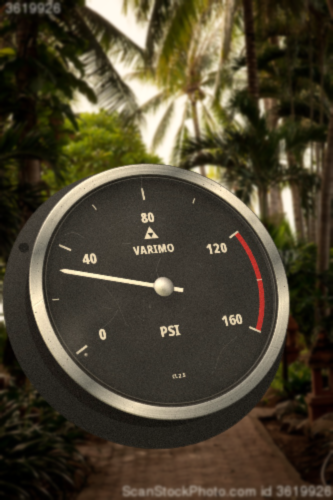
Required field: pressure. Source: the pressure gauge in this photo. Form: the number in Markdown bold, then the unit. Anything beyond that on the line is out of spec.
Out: **30** psi
